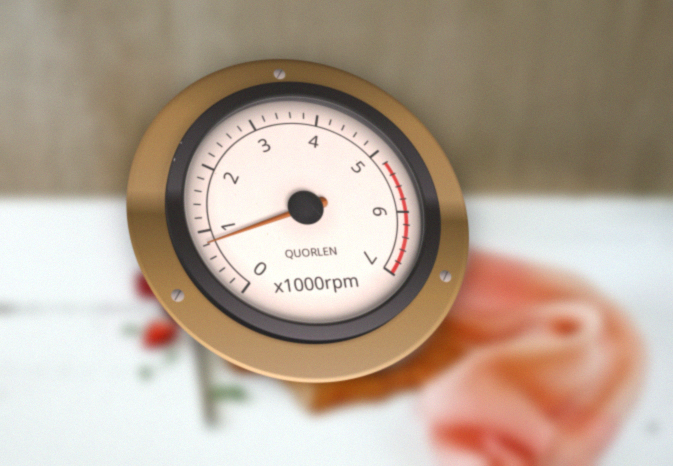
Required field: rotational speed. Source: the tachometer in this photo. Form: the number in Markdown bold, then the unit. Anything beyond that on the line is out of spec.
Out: **800** rpm
